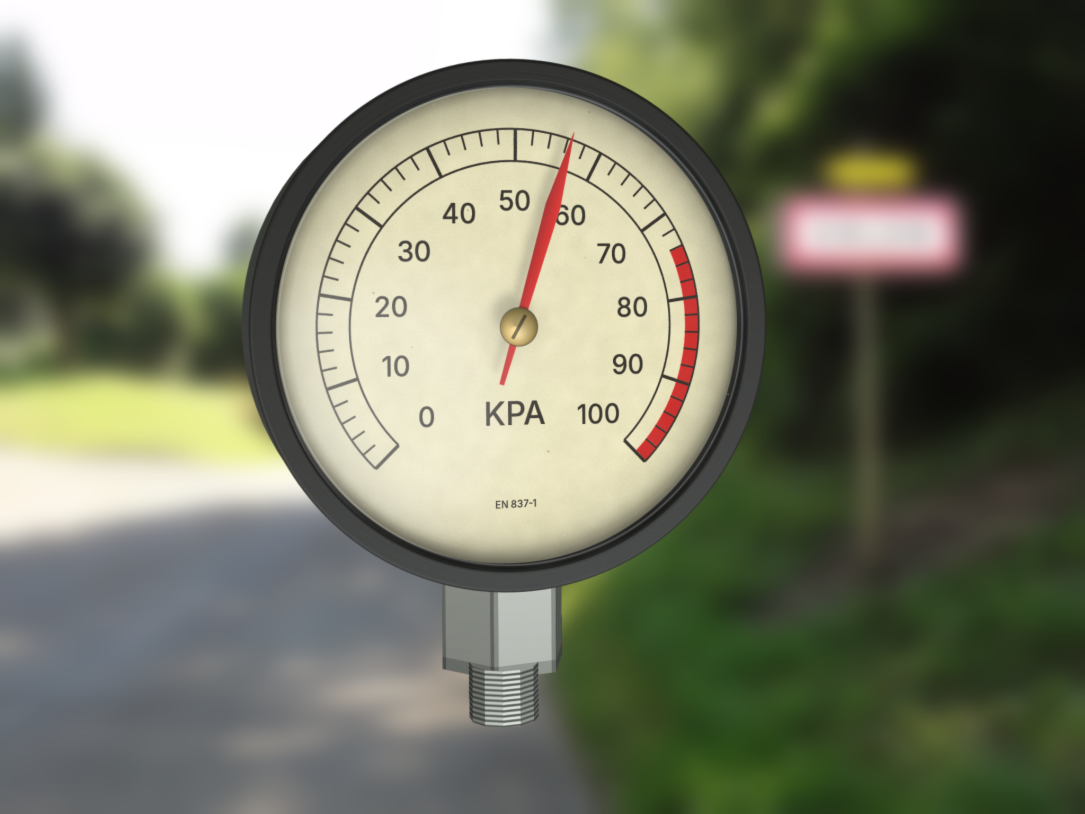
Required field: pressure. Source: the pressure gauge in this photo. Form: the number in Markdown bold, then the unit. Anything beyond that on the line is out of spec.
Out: **56** kPa
